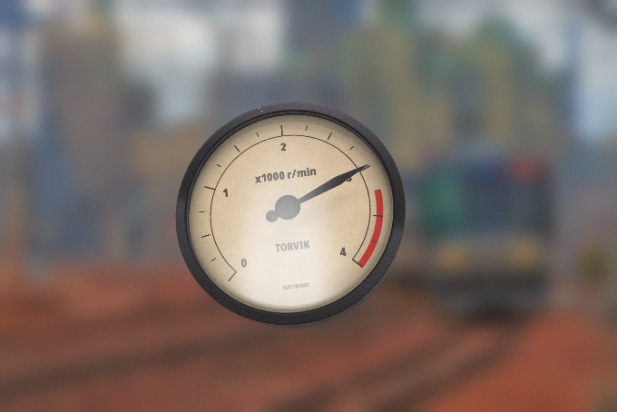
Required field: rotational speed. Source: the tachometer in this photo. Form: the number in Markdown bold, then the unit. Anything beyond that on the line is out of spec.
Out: **3000** rpm
